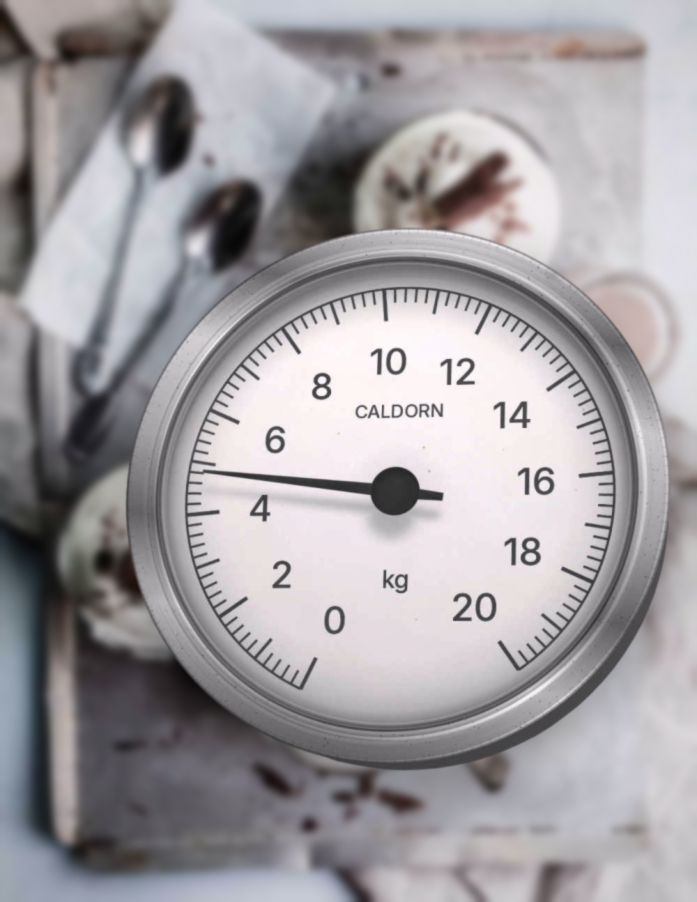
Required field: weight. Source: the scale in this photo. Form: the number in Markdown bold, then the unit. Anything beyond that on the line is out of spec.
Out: **4.8** kg
